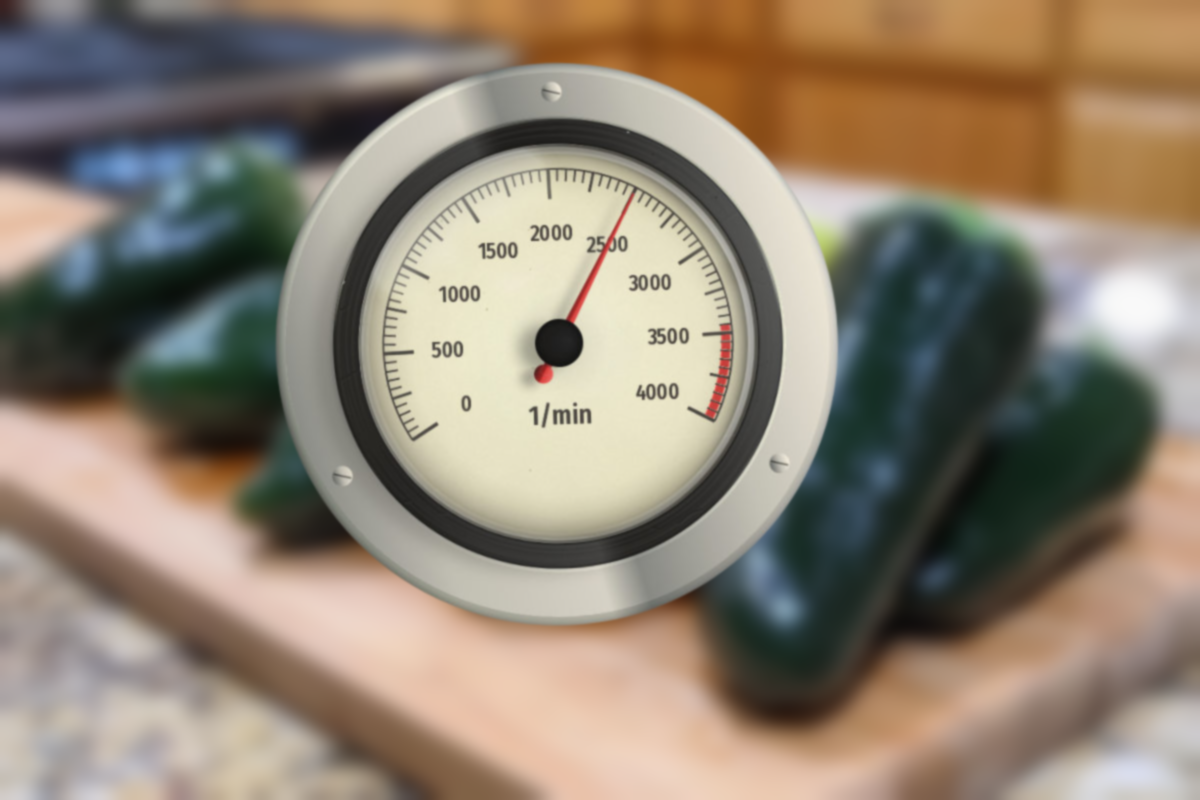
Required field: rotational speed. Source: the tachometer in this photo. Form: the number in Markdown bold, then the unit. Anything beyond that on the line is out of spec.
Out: **2500** rpm
